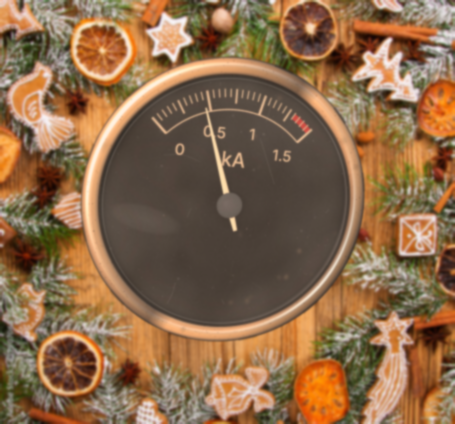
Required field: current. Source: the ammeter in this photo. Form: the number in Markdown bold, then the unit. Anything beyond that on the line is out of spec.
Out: **0.45** kA
